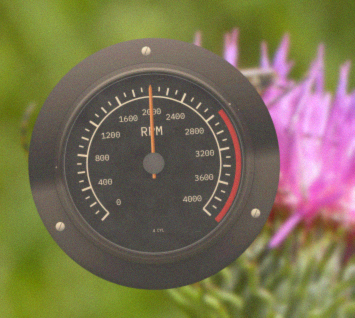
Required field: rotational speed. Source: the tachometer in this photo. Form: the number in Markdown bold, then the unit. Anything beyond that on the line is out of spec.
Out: **2000** rpm
